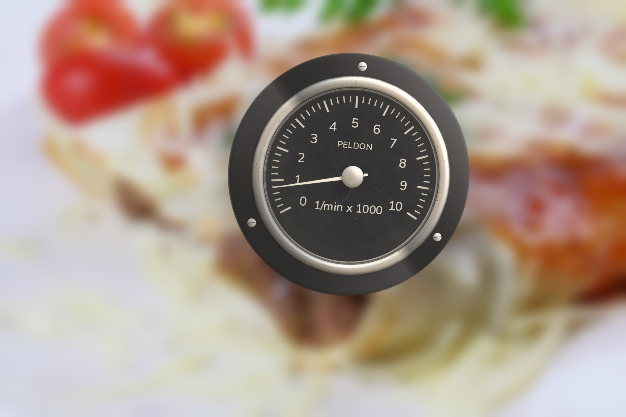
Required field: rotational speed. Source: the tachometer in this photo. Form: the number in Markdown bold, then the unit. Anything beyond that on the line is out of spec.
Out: **800** rpm
